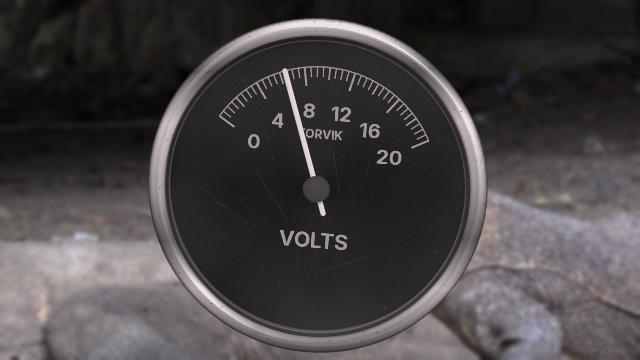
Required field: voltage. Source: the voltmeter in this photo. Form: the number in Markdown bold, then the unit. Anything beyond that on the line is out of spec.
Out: **6.5** V
